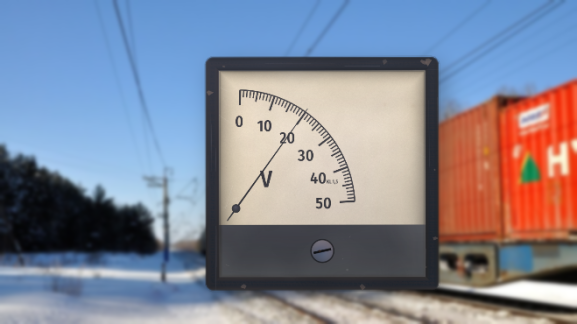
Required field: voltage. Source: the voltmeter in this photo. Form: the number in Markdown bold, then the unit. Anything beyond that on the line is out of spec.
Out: **20** V
